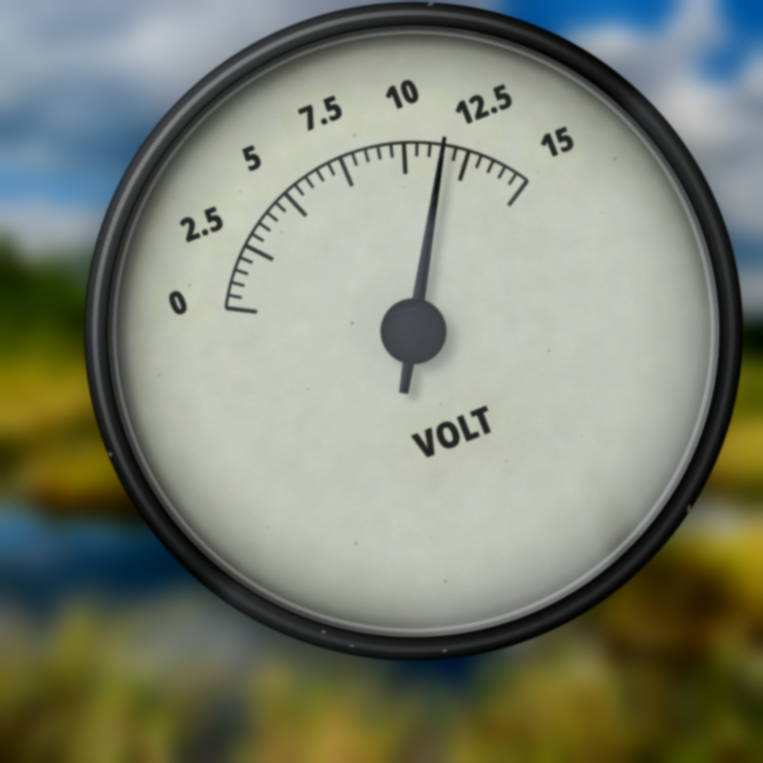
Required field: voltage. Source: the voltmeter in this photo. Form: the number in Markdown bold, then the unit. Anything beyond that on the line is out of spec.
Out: **11.5** V
